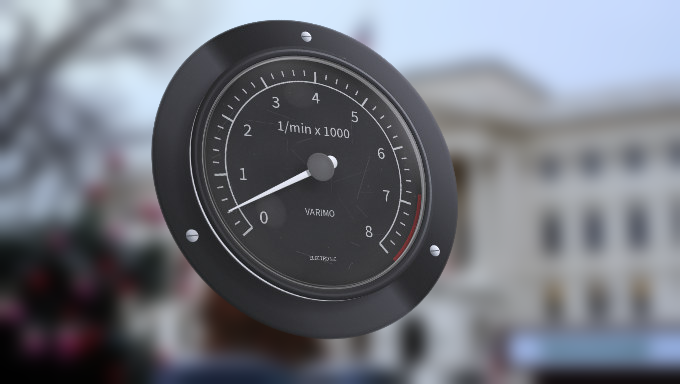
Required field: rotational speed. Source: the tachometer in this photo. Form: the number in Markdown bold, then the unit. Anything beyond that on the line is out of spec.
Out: **400** rpm
